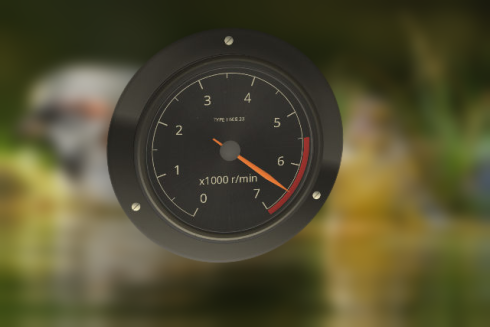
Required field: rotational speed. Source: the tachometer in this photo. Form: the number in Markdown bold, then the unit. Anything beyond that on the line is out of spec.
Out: **6500** rpm
